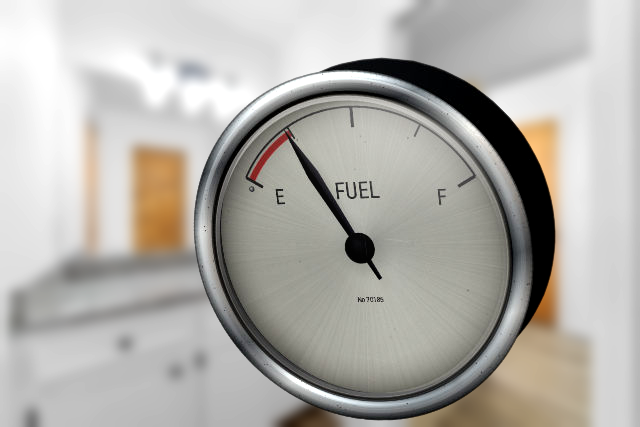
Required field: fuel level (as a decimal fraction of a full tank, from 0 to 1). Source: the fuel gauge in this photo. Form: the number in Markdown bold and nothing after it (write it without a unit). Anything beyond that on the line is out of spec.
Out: **0.25**
